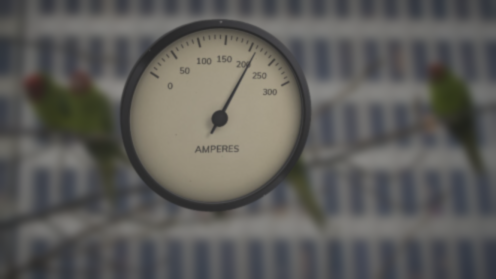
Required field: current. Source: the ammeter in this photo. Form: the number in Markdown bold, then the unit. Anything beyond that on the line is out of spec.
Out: **210** A
